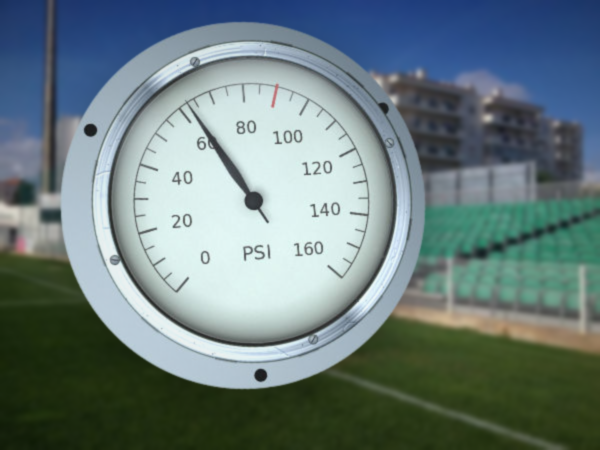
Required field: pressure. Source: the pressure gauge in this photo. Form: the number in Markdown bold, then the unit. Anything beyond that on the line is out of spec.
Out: **62.5** psi
